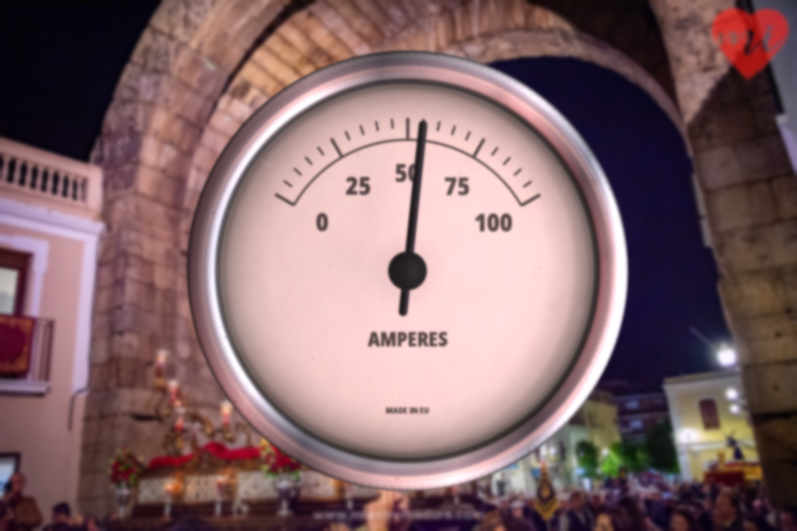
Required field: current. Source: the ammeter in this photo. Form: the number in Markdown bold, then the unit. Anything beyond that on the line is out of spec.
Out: **55** A
